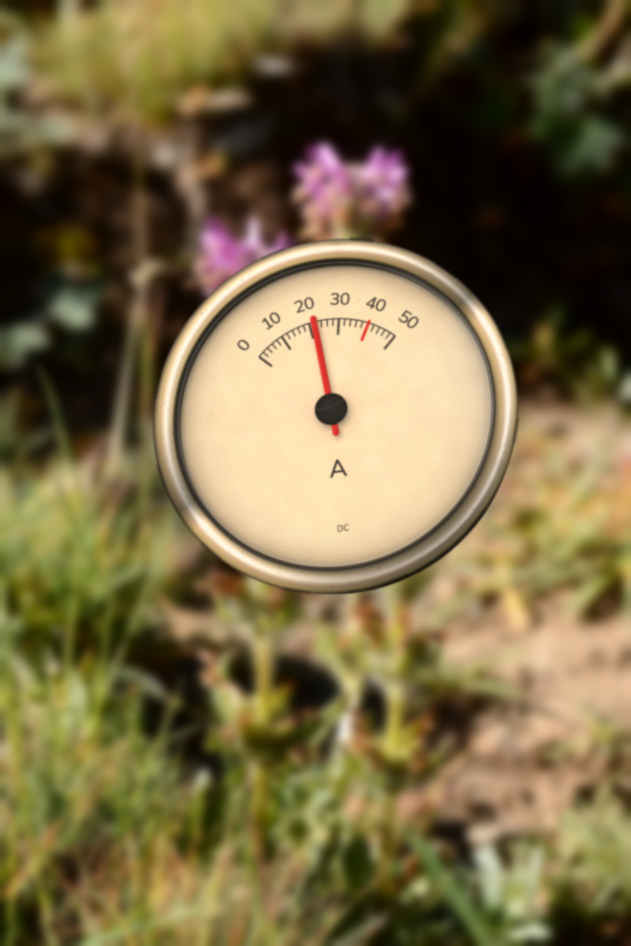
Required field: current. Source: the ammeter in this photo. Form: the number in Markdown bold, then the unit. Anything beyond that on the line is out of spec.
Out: **22** A
